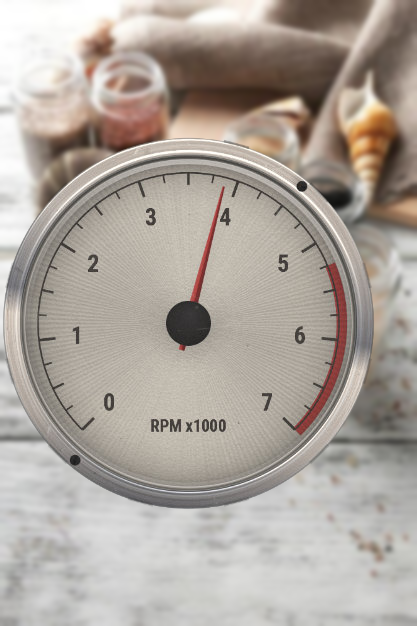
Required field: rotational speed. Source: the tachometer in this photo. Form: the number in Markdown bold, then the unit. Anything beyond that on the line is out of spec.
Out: **3875** rpm
